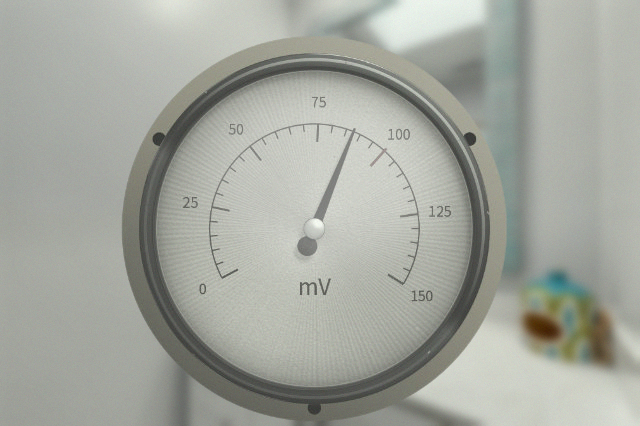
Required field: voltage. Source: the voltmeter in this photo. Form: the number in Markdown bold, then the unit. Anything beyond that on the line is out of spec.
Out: **87.5** mV
